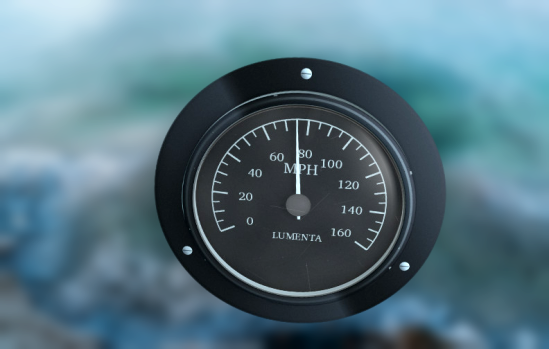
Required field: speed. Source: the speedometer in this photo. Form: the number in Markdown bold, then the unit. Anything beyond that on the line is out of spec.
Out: **75** mph
